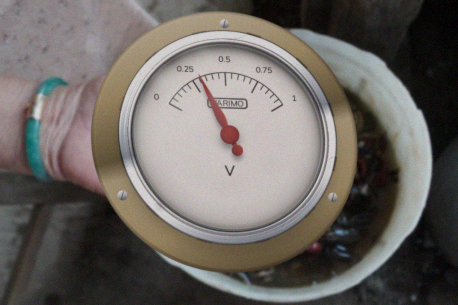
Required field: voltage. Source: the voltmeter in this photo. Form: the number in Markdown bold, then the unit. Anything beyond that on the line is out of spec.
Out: **0.3** V
